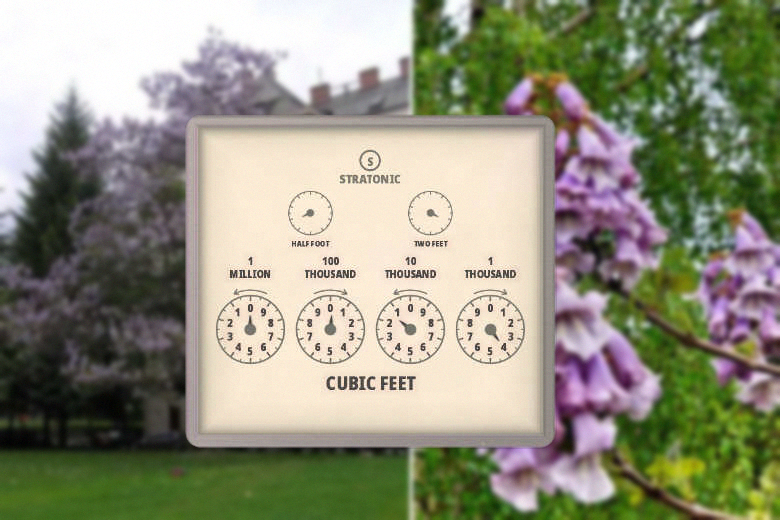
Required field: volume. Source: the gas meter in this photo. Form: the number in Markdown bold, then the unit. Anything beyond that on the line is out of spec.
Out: **1400** ft³
